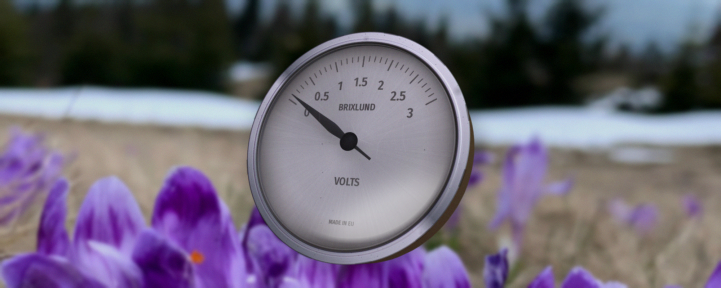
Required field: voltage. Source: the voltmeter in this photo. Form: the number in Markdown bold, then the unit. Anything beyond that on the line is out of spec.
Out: **0.1** V
